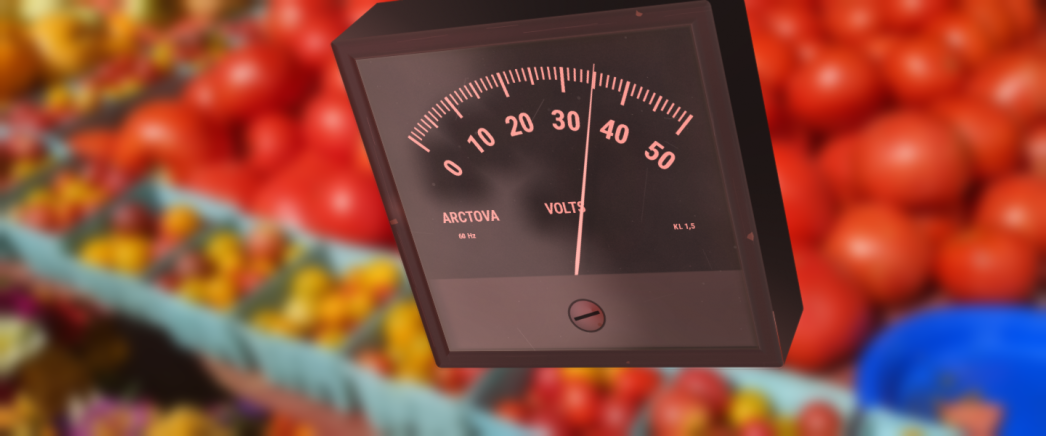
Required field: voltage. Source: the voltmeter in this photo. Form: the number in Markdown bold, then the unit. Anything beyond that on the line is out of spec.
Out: **35** V
